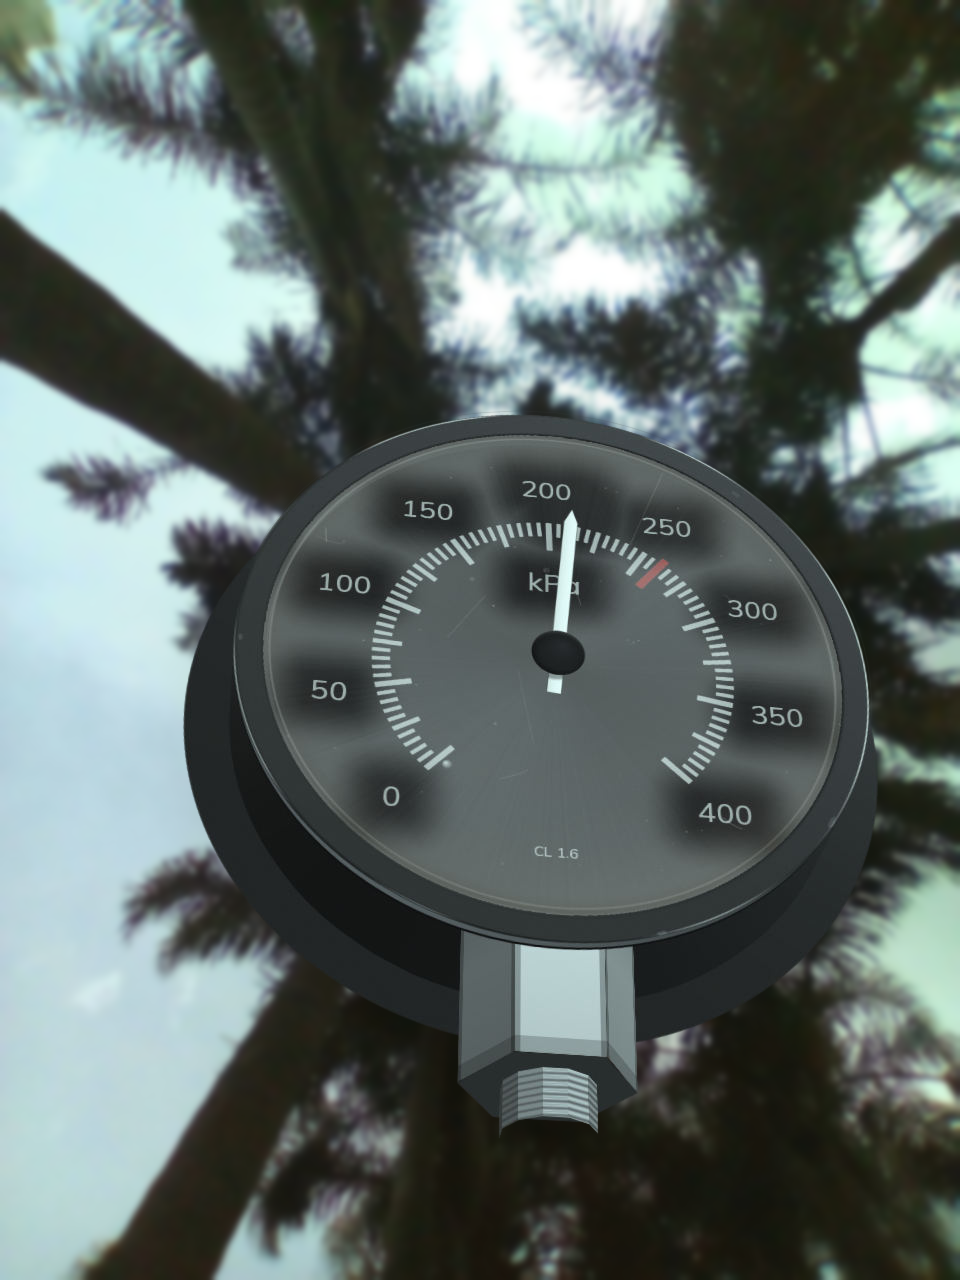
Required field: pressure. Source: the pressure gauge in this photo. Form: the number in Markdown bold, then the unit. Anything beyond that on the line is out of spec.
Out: **210** kPa
